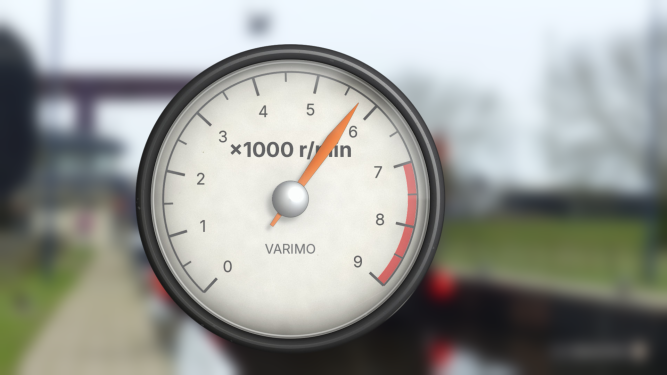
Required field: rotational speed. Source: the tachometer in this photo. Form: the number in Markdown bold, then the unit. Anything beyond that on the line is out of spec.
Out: **5750** rpm
